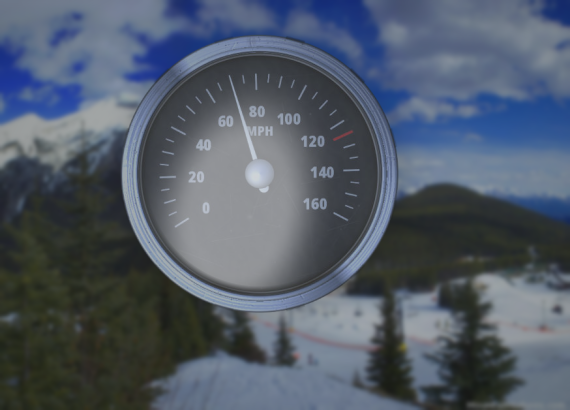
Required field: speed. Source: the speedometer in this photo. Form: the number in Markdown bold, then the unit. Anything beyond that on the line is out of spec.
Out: **70** mph
